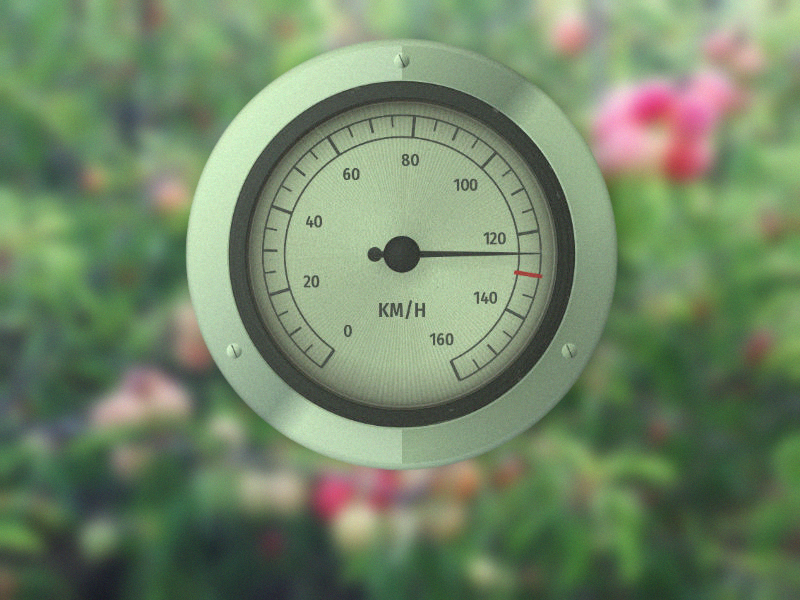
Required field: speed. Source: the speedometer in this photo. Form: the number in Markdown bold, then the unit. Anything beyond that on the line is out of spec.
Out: **125** km/h
